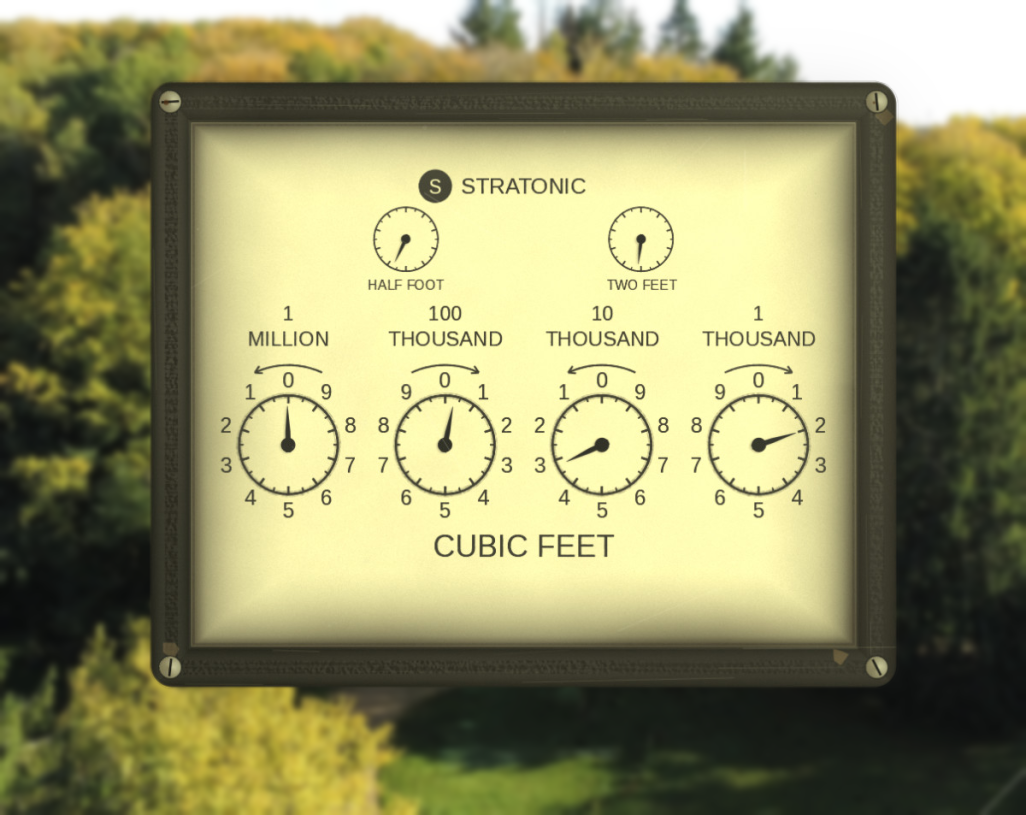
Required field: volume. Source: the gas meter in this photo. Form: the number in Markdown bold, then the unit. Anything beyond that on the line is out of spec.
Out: **3200** ft³
